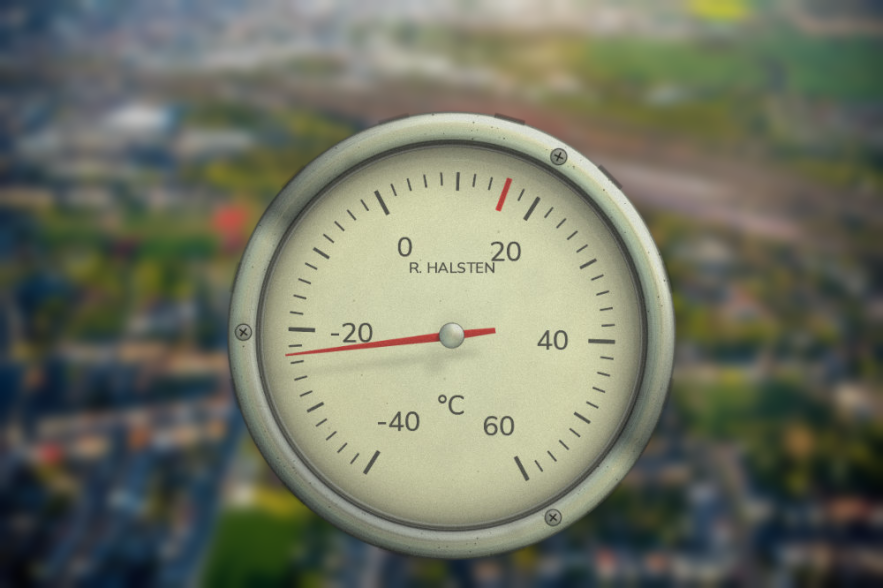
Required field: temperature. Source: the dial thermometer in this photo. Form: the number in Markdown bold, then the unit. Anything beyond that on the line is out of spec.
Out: **-23** °C
